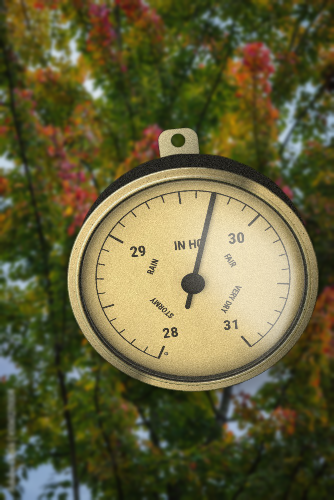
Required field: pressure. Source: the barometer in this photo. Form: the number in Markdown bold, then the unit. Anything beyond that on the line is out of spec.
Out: **29.7** inHg
